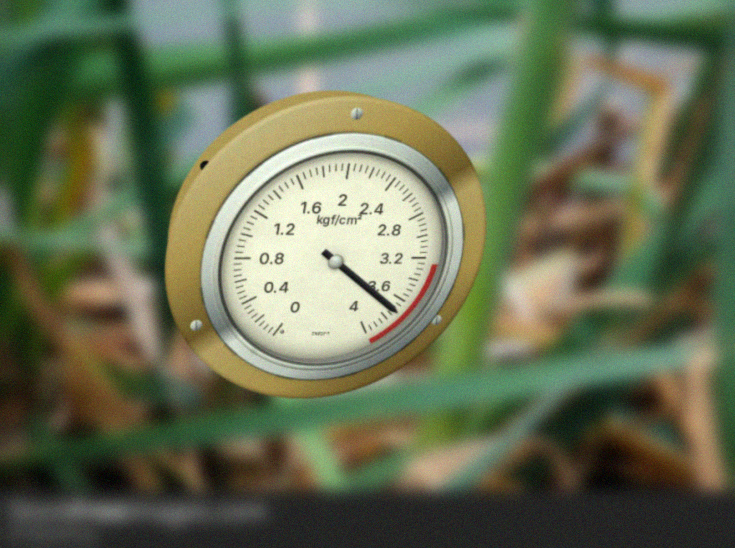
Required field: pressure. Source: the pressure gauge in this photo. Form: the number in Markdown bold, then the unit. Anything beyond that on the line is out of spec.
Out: **3.7** kg/cm²
